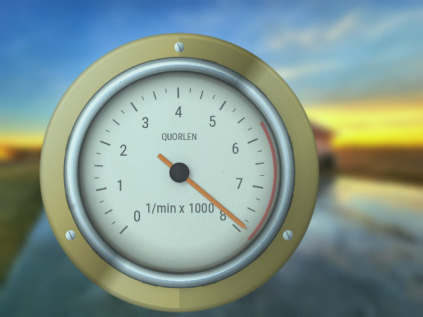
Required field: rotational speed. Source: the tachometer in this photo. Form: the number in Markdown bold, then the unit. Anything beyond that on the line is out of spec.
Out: **7875** rpm
